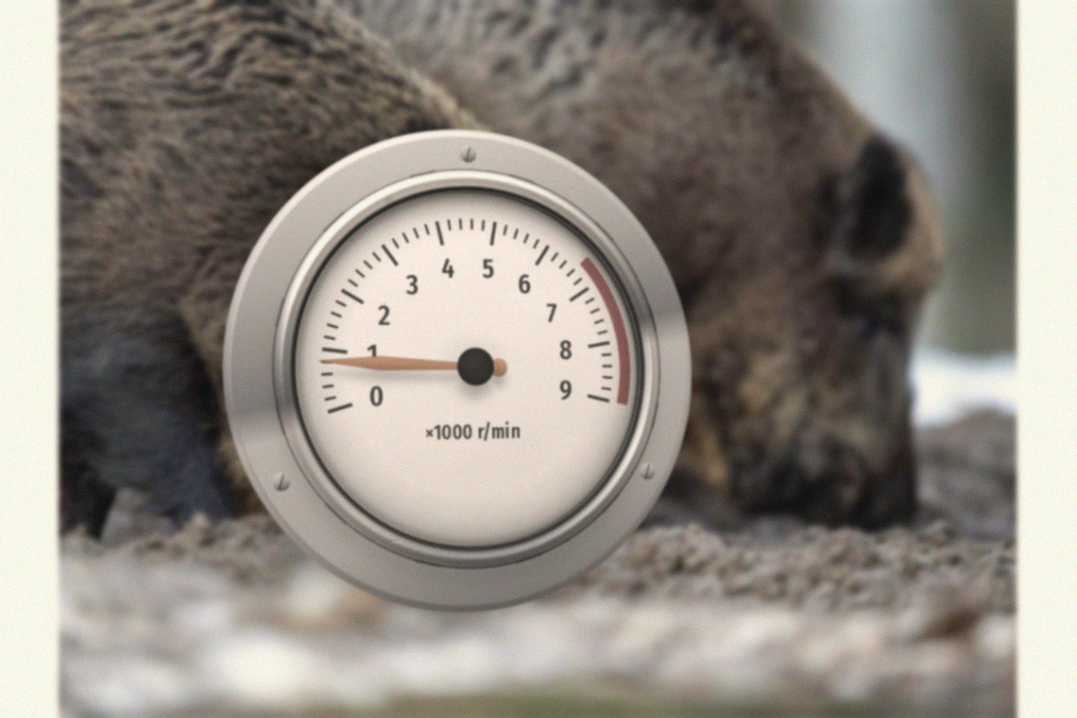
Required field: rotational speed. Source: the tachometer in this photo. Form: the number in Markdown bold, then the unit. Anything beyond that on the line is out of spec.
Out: **800** rpm
